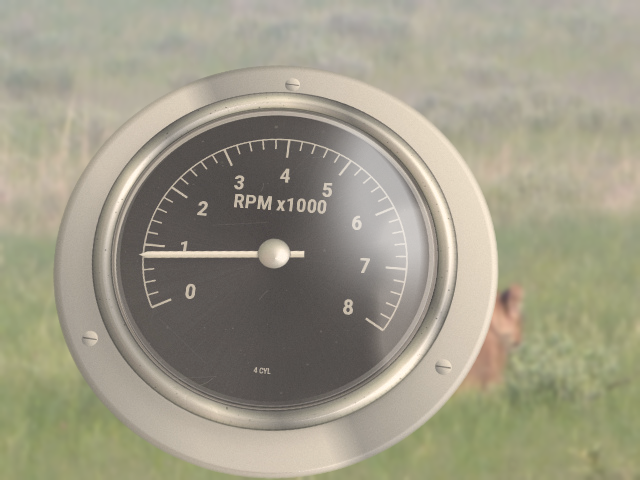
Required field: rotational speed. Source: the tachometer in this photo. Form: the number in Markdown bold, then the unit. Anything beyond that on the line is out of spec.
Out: **800** rpm
